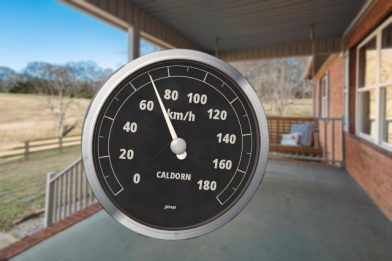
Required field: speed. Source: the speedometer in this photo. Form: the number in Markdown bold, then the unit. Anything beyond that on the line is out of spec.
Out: **70** km/h
